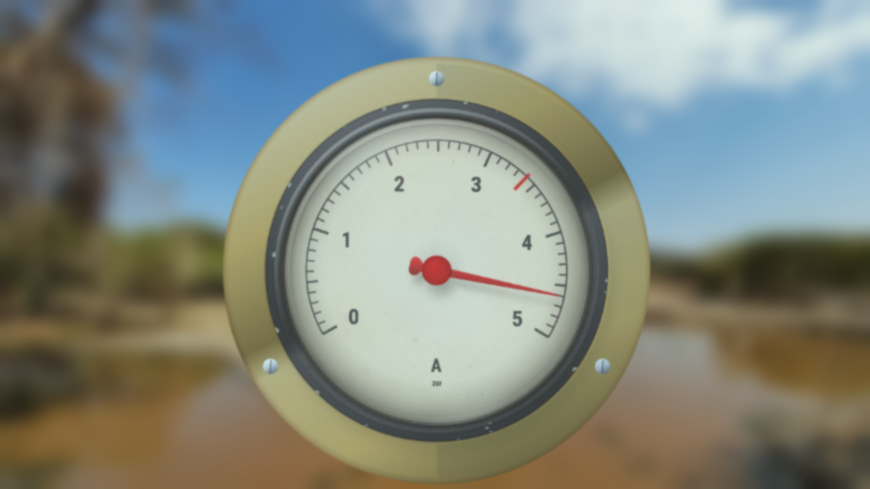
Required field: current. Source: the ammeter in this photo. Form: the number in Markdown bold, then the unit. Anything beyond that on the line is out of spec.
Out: **4.6** A
